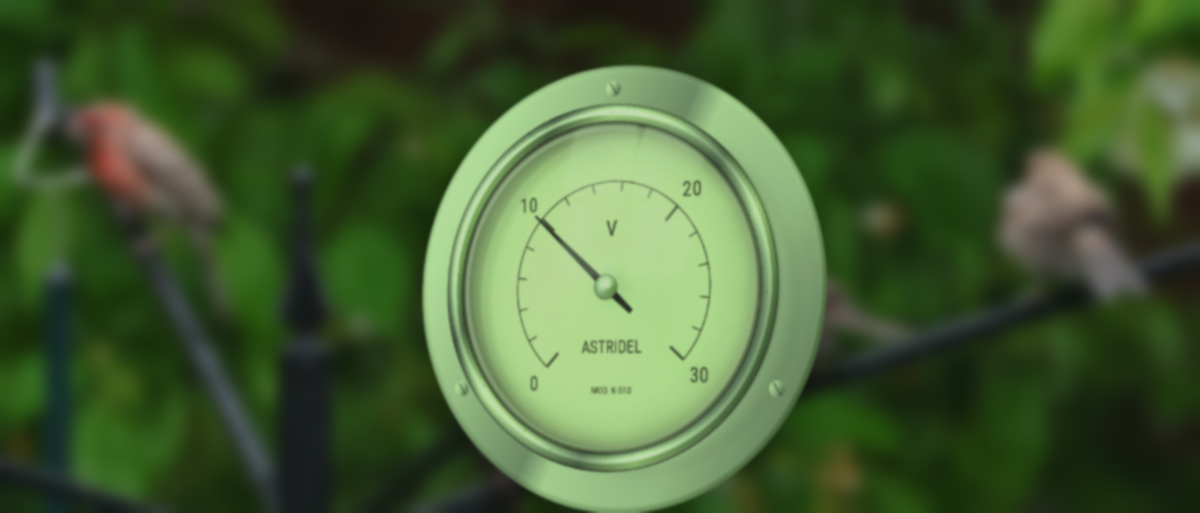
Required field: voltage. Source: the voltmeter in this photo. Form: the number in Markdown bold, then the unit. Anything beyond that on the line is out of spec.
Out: **10** V
